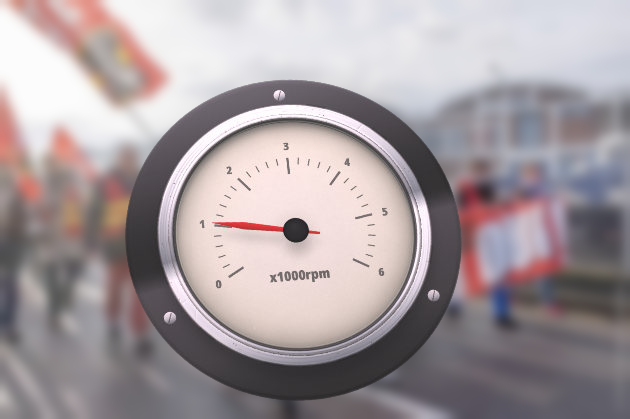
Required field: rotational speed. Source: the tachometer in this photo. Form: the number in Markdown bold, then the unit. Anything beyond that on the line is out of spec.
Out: **1000** rpm
